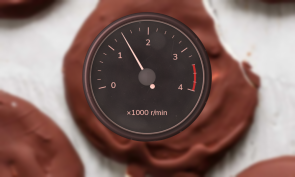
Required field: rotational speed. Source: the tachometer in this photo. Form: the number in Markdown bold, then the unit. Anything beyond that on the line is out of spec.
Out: **1400** rpm
